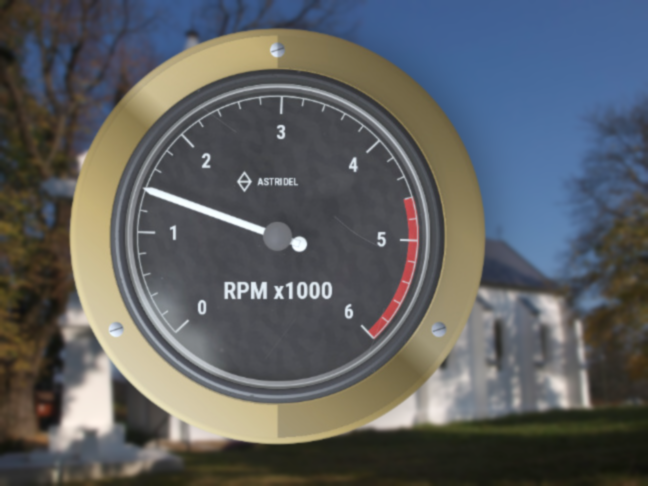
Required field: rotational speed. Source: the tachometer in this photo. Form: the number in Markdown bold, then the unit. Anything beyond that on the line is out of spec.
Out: **1400** rpm
